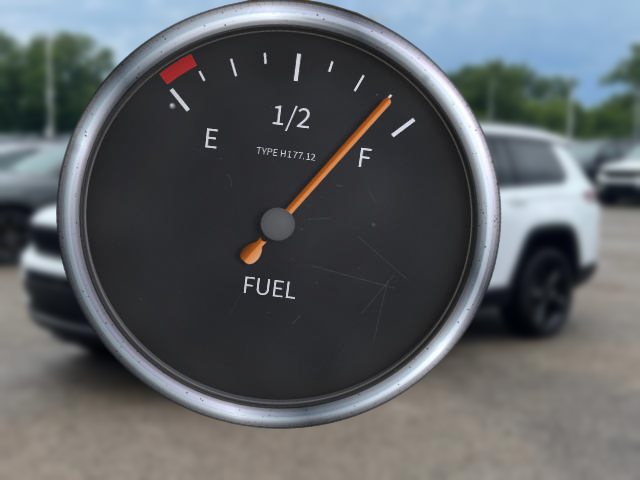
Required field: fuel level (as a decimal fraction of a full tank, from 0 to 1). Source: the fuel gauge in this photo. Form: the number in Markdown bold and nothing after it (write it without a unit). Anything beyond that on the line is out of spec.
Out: **0.875**
